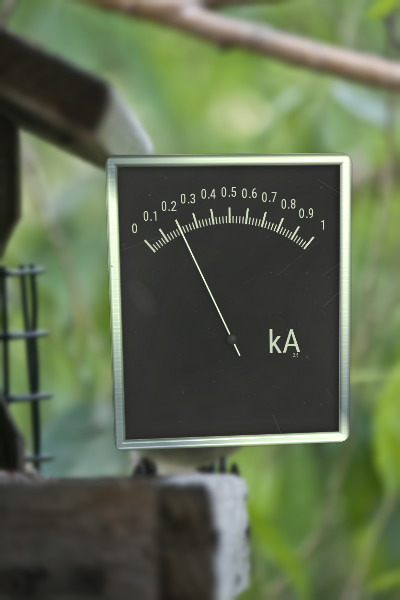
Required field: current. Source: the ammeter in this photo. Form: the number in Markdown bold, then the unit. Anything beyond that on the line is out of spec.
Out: **0.2** kA
